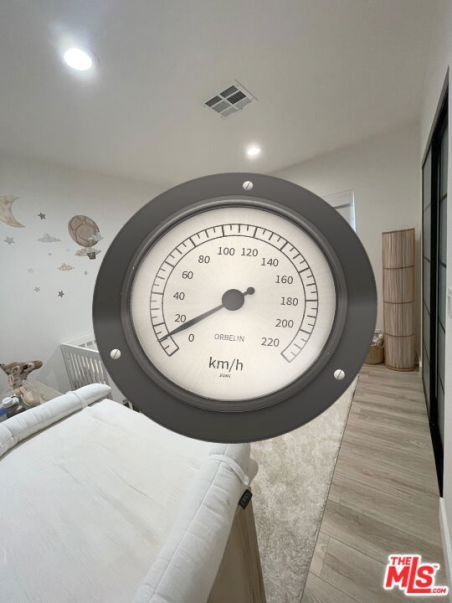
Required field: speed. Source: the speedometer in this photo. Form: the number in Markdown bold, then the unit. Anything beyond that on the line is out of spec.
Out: **10** km/h
